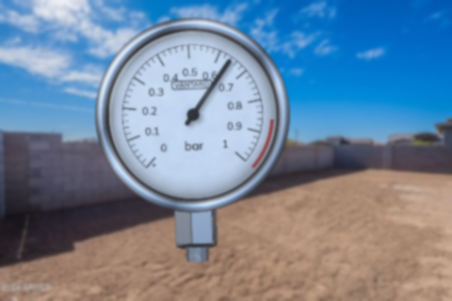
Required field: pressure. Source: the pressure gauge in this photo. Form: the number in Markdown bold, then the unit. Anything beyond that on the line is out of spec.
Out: **0.64** bar
